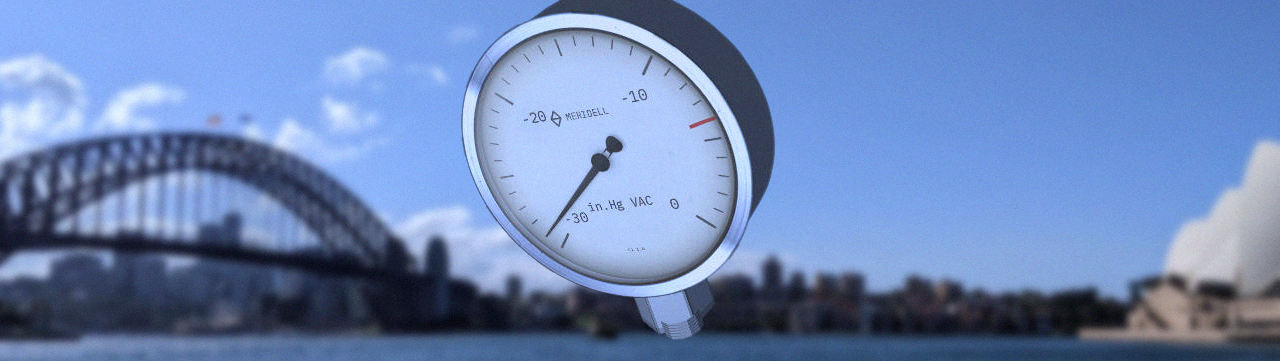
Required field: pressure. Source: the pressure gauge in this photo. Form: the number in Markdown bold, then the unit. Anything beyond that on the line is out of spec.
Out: **-29** inHg
